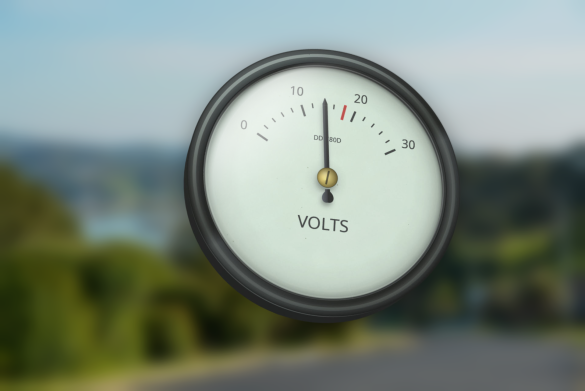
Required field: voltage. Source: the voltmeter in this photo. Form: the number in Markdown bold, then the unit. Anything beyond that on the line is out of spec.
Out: **14** V
